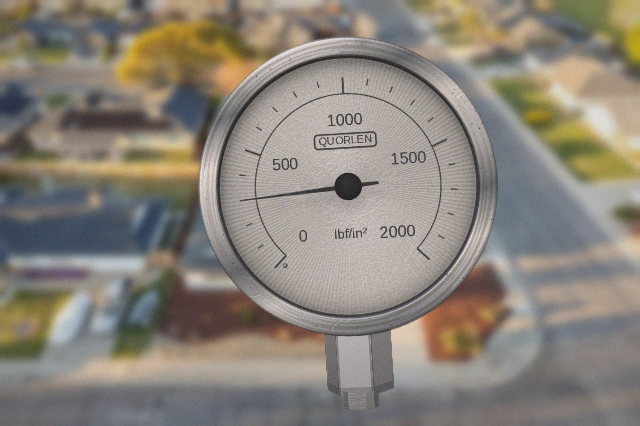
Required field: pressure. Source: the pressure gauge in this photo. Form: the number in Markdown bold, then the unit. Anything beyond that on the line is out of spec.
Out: **300** psi
